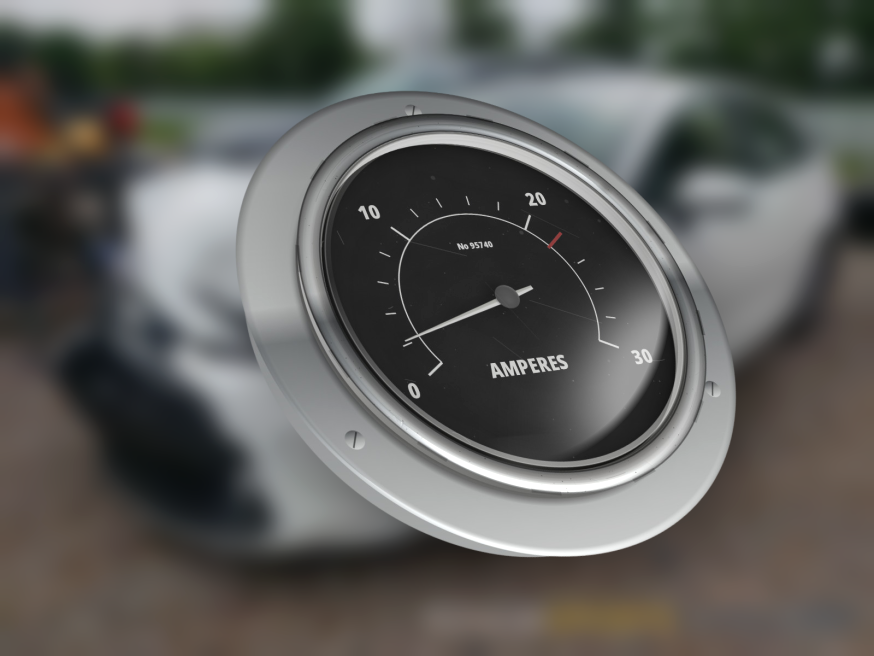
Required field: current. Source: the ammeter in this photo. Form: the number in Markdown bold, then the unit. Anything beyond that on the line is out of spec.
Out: **2** A
